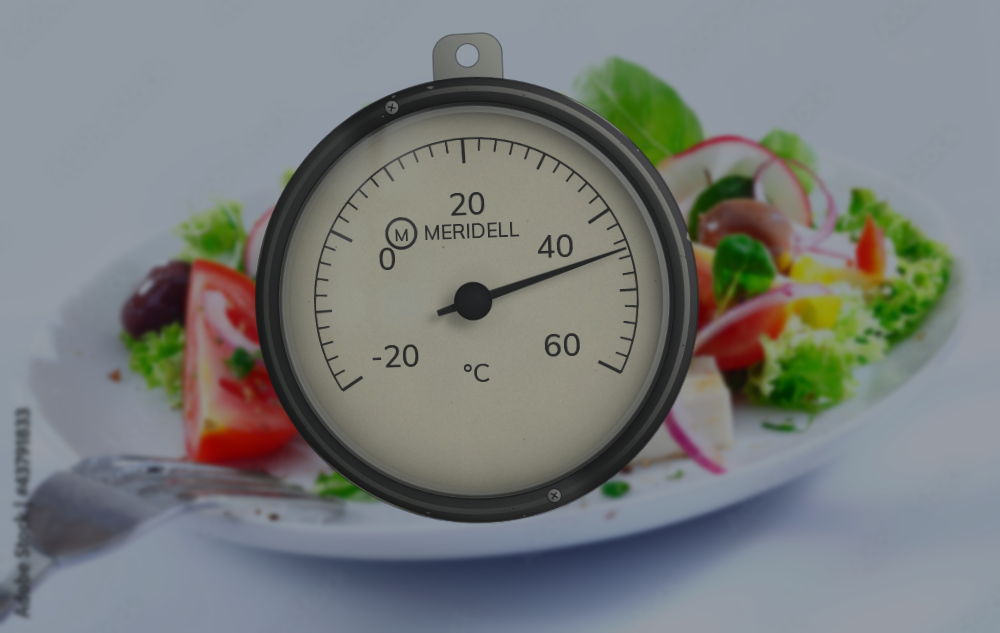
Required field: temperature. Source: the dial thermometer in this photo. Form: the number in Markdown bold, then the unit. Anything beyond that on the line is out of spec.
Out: **45** °C
